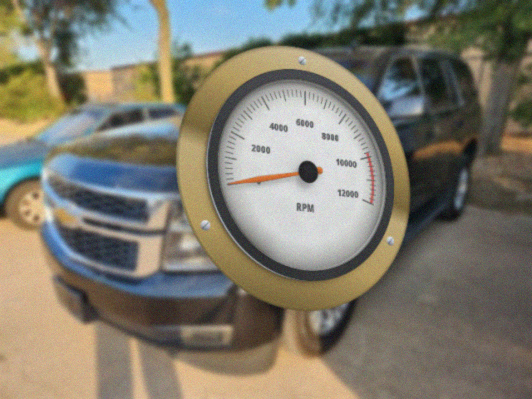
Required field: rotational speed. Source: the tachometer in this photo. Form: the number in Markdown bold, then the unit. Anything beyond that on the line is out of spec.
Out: **0** rpm
